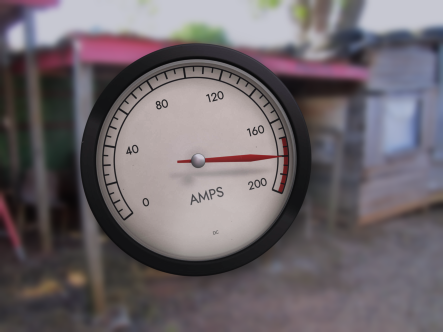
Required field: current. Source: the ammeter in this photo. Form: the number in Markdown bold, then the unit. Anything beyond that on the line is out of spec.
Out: **180** A
